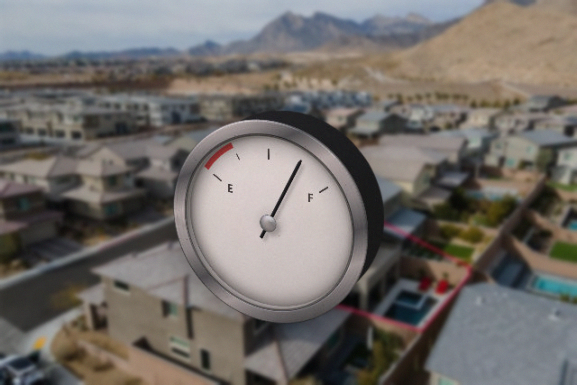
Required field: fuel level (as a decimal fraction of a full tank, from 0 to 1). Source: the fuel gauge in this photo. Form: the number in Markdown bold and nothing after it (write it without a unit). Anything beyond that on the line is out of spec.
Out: **0.75**
